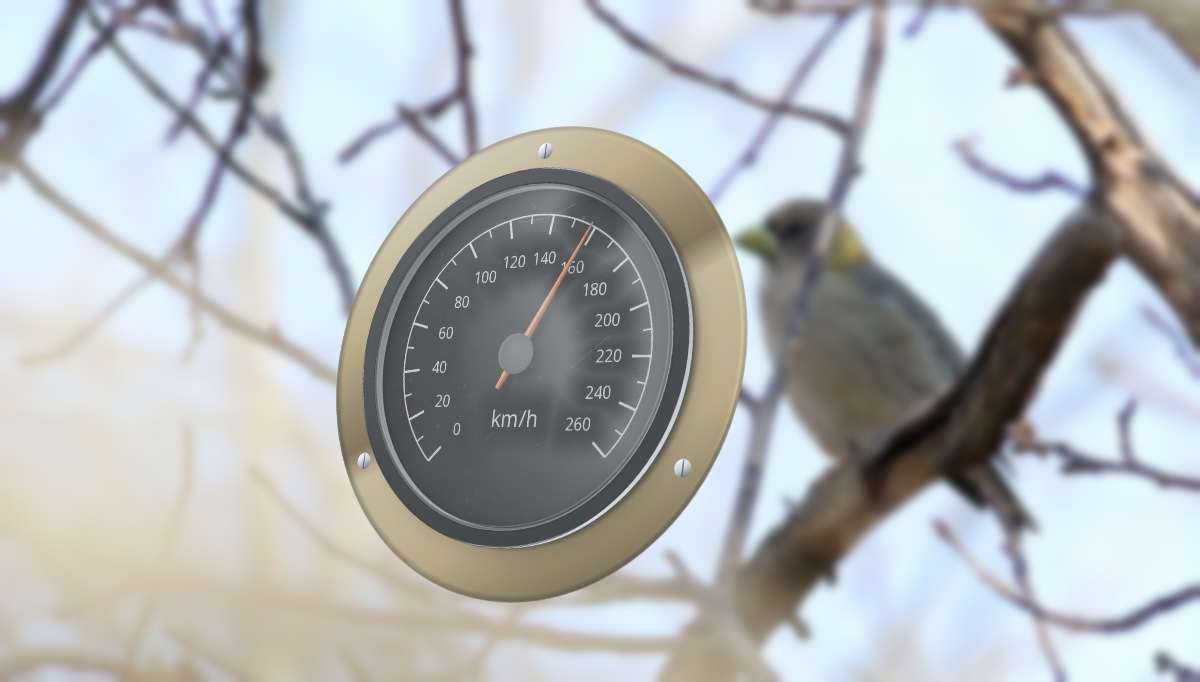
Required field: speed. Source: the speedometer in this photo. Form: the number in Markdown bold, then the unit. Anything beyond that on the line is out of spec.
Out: **160** km/h
